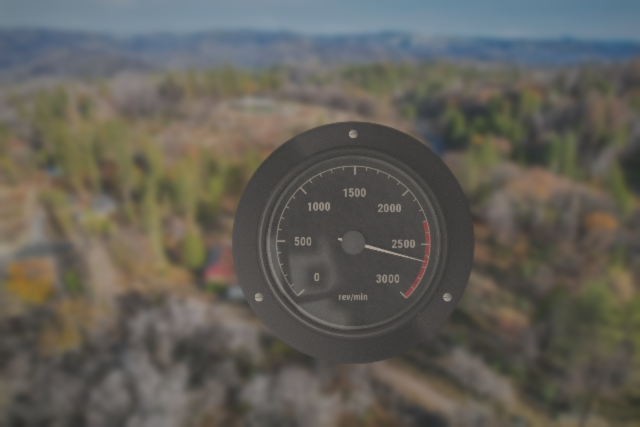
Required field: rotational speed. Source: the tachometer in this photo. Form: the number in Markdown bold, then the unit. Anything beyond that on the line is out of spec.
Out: **2650** rpm
